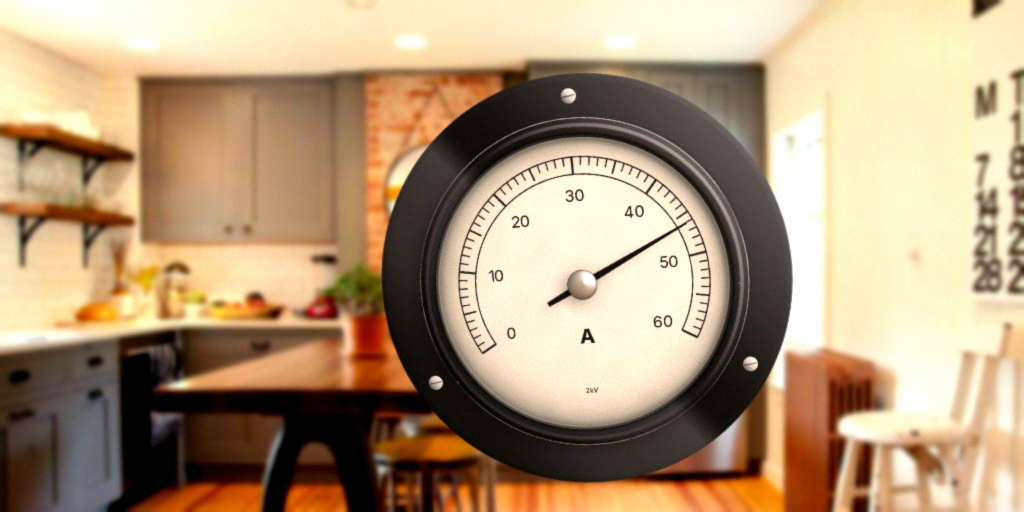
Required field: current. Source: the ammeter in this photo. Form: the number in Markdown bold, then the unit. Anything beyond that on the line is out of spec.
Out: **46** A
